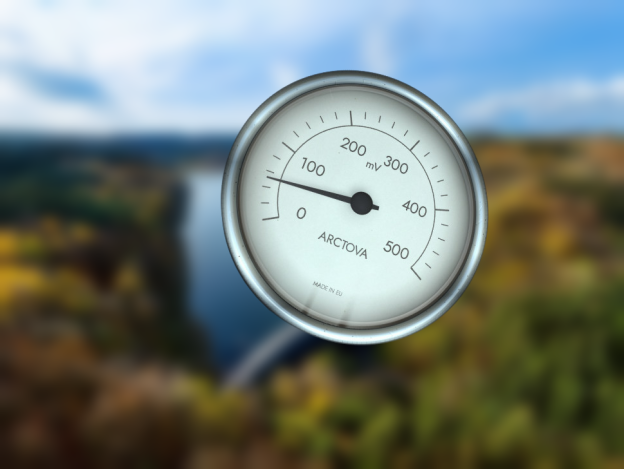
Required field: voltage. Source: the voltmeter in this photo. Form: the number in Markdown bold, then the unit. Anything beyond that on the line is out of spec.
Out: **50** mV
